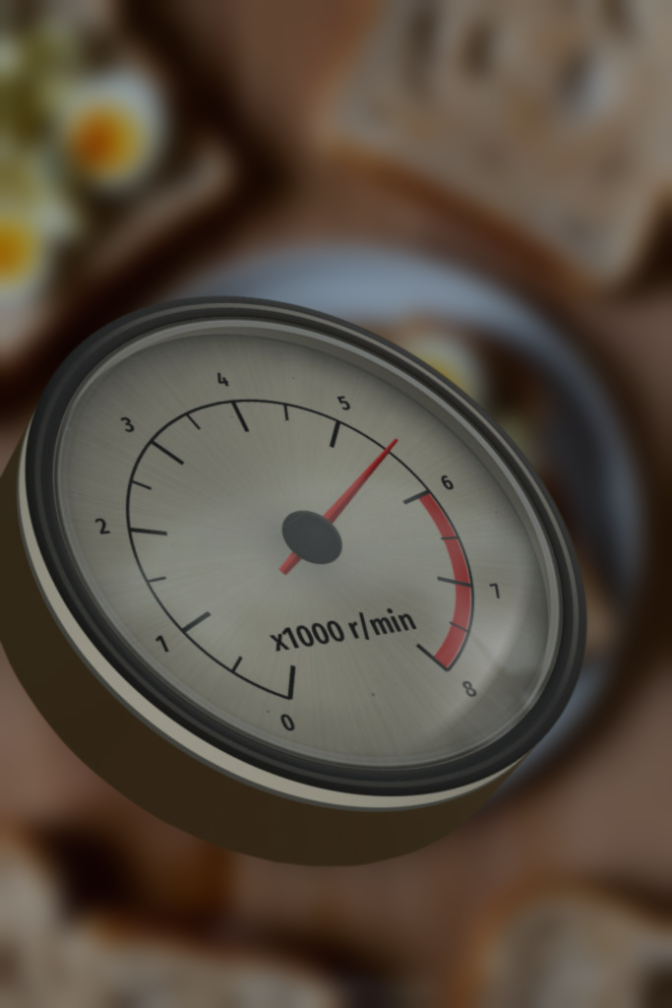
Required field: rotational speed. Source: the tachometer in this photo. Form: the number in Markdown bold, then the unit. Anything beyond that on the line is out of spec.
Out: **5500** rpm
